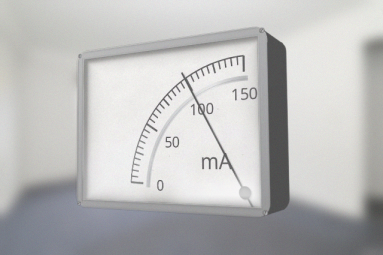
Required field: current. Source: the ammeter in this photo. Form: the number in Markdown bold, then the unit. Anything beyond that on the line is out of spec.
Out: **100** mA
